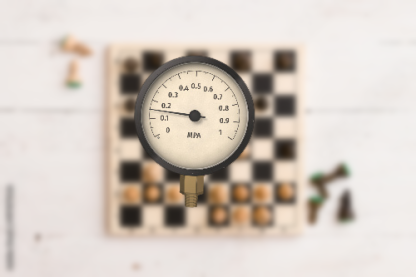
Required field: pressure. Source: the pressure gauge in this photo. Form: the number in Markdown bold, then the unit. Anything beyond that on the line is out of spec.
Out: **0.15** MPa
